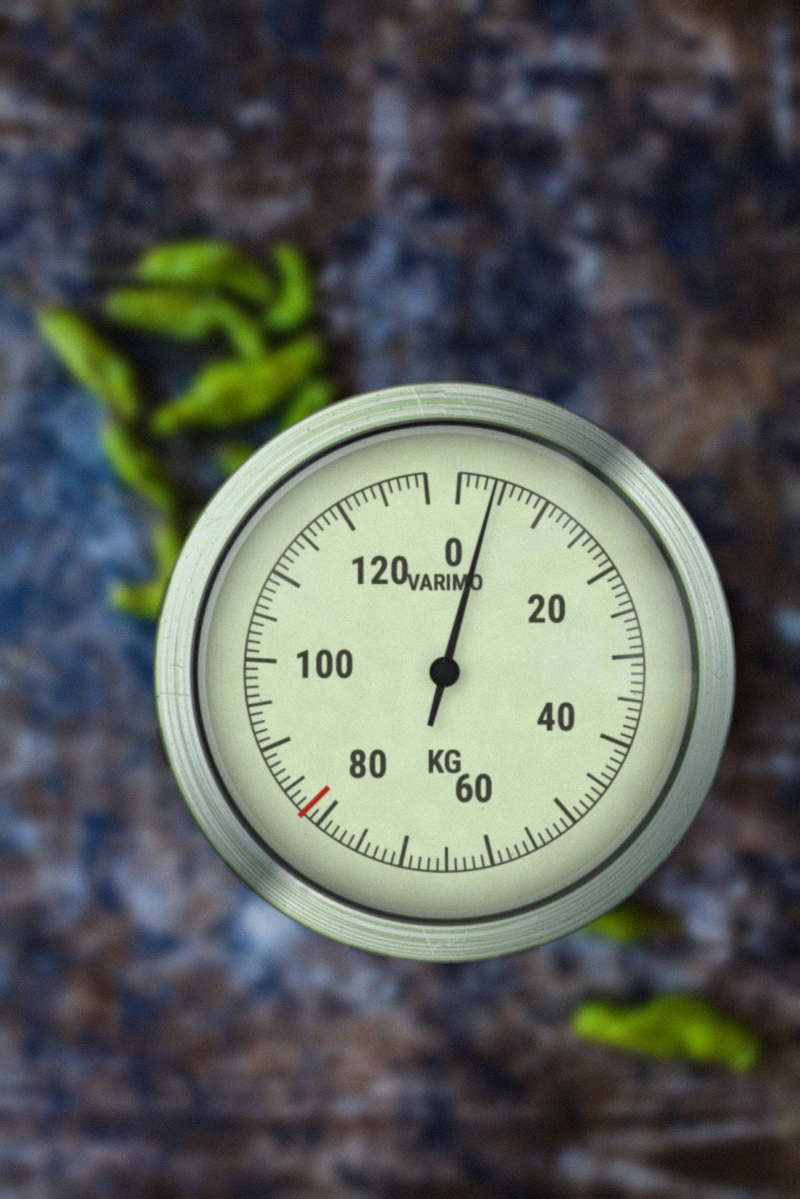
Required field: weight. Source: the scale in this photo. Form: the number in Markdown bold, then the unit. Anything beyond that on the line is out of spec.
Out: **4** kg
